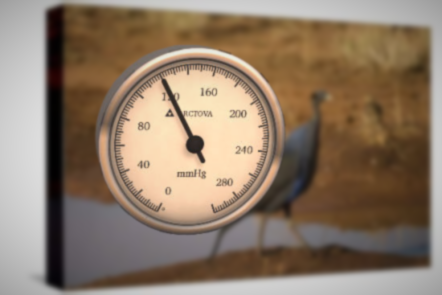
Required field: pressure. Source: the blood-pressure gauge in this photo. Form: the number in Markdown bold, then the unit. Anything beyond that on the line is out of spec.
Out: **120** mmHg
